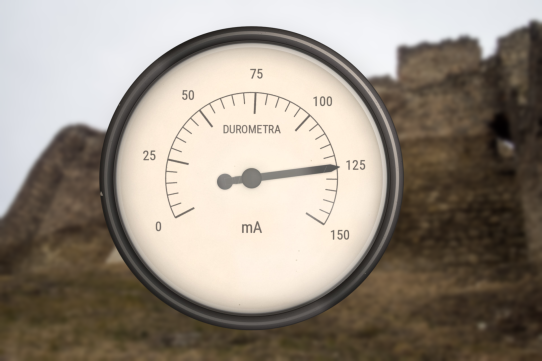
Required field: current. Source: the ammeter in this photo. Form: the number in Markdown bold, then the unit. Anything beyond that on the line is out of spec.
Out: **125** mA
